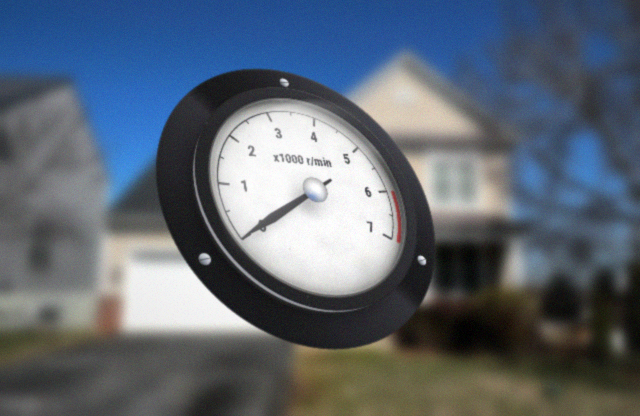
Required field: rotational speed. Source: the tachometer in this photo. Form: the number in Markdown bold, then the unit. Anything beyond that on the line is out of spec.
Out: **0** rpm
